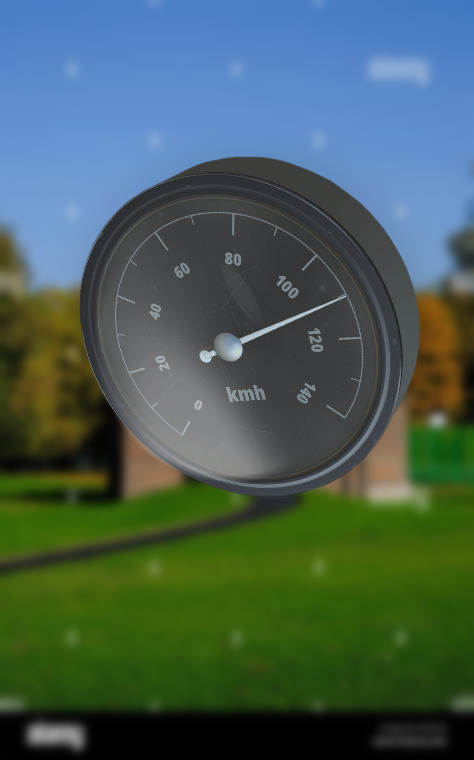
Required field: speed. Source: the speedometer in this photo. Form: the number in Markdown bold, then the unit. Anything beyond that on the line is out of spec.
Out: **110** km/h
